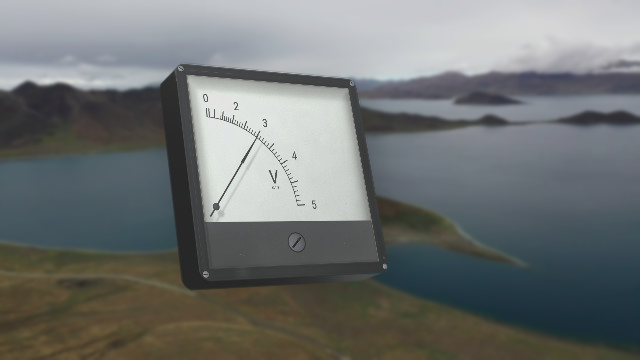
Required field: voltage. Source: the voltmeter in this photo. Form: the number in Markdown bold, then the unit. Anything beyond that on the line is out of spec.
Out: **3** V
